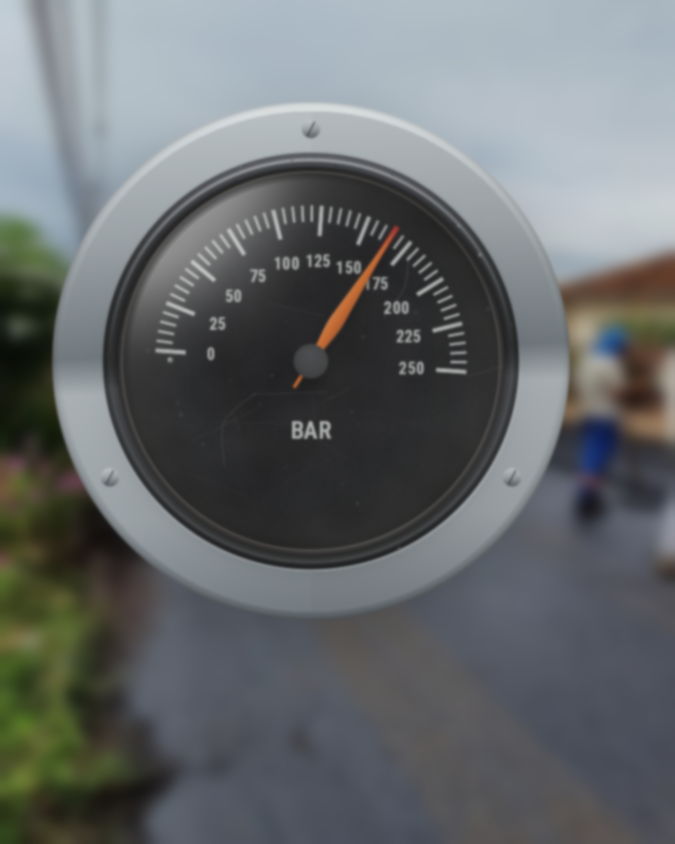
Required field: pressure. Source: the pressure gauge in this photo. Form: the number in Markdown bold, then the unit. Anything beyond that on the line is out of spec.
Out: **165** bar
